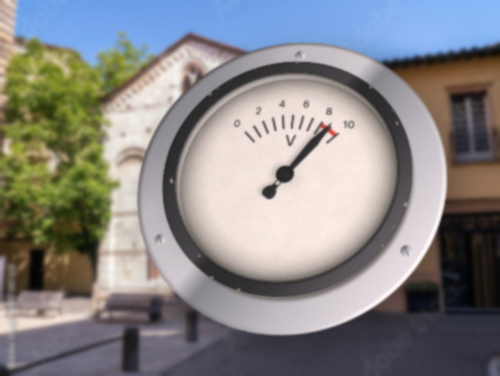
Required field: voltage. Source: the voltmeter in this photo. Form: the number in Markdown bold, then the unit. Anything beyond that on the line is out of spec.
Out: **9** V
